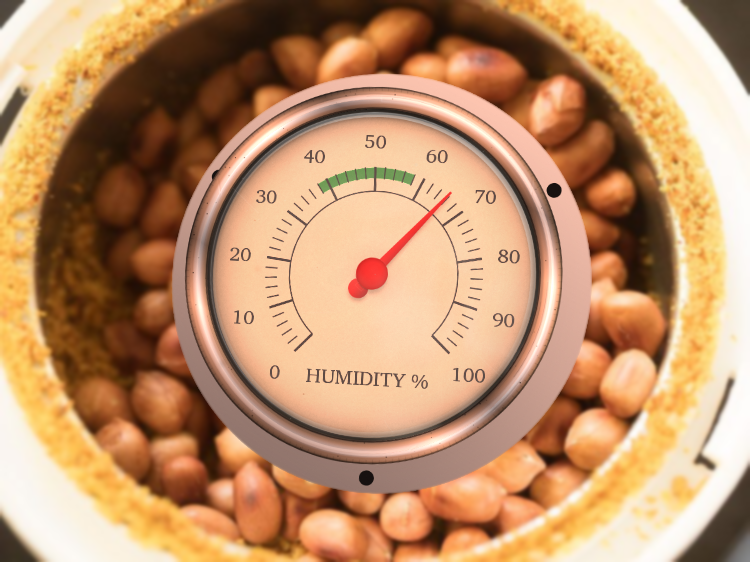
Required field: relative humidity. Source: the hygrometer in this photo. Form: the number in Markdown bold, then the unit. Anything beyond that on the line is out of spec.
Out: **66** %
